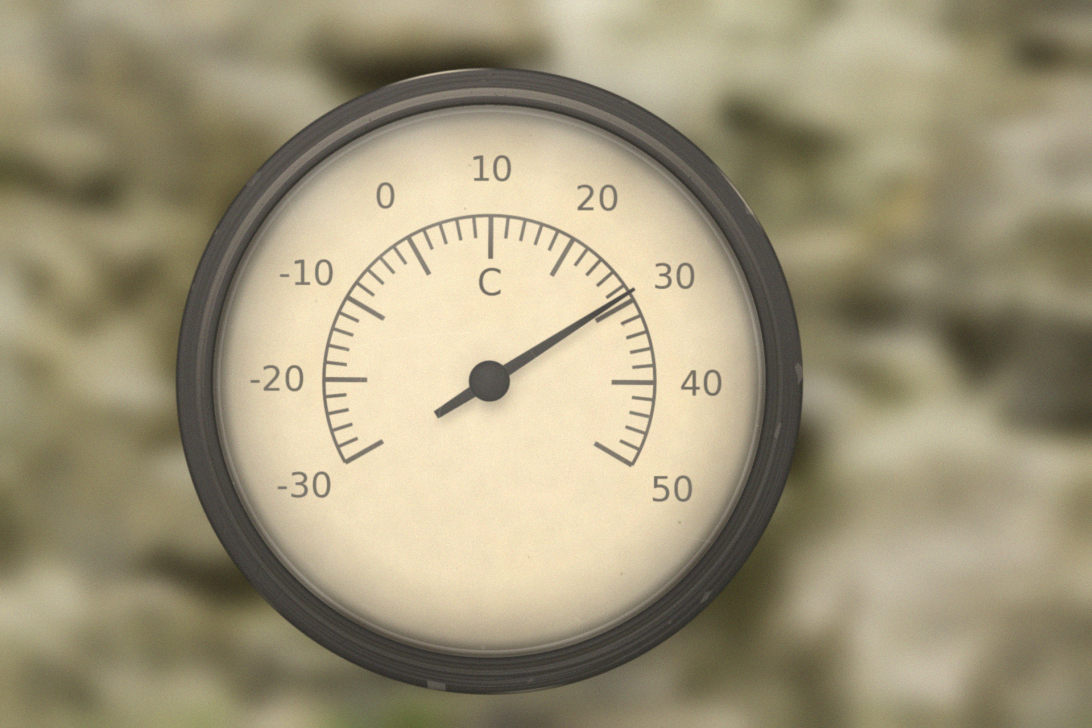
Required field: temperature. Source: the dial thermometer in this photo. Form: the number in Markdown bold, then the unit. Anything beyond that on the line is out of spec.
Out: **29** °C
